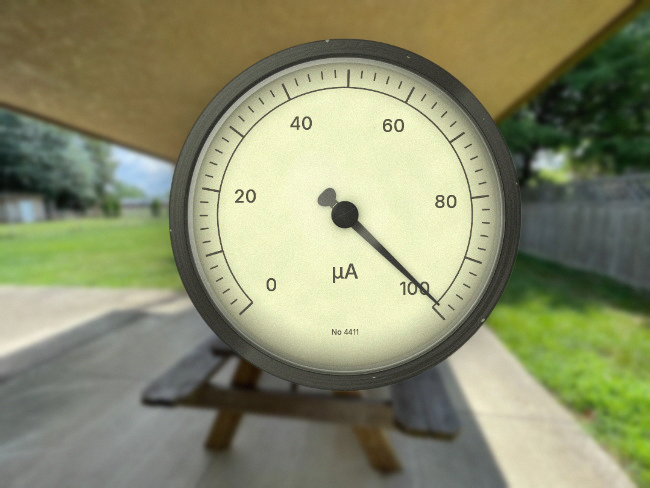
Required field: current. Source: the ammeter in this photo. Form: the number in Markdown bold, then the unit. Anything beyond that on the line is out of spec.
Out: **99** µA
